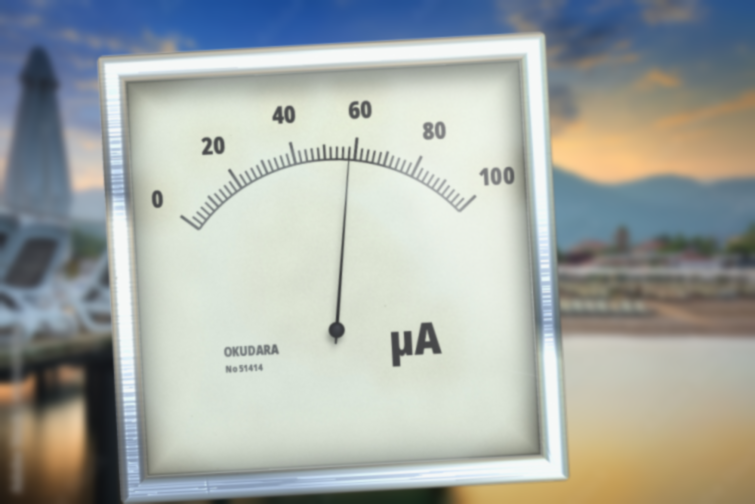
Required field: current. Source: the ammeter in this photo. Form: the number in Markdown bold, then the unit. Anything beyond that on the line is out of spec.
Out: **58** µA
